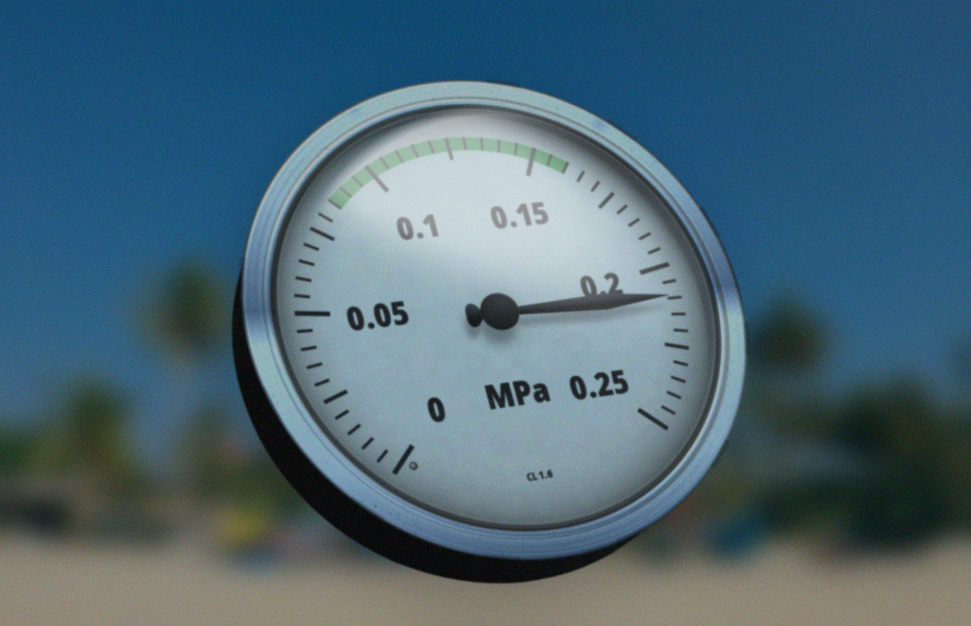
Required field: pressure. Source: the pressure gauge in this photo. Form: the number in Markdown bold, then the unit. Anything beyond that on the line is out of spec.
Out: **0.21** MPa
